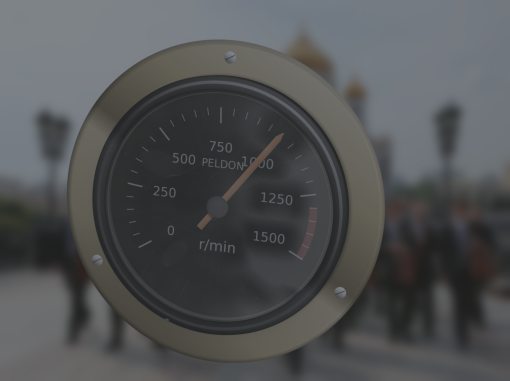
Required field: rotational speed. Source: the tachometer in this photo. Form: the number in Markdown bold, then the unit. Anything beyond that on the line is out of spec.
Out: **1000** rpm
